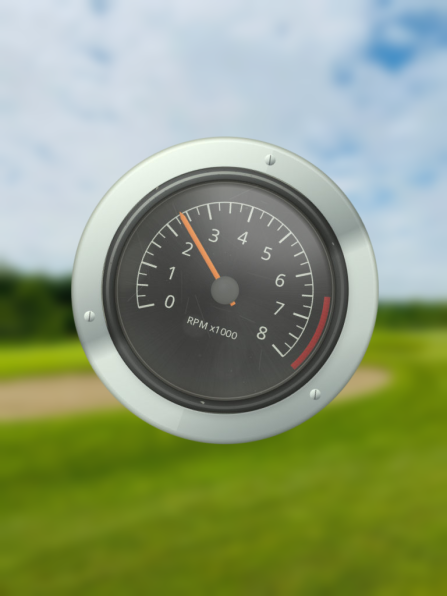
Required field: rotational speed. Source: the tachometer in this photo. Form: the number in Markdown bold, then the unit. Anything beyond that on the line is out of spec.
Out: **2375** rpm
